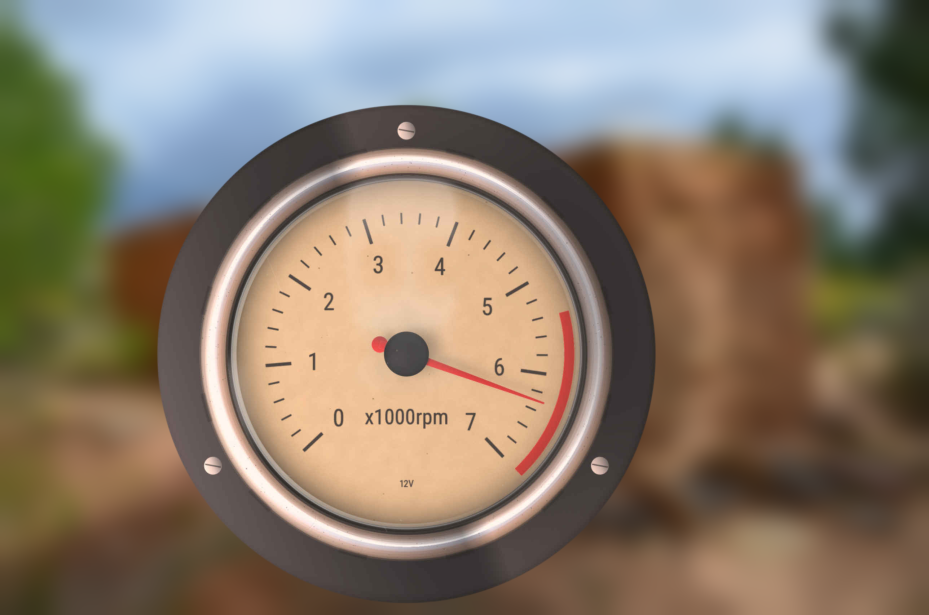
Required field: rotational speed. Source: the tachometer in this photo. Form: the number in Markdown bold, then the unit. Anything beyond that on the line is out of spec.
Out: **6300** rpm
